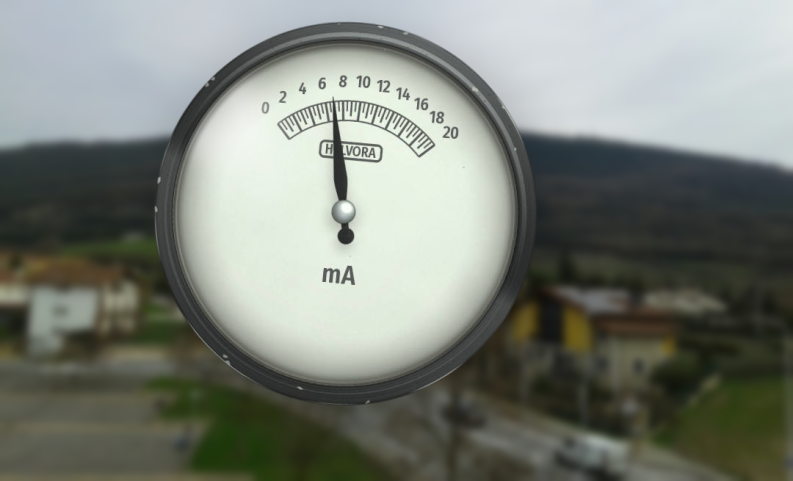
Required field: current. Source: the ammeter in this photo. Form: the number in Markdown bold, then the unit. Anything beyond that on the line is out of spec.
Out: **7** mA
